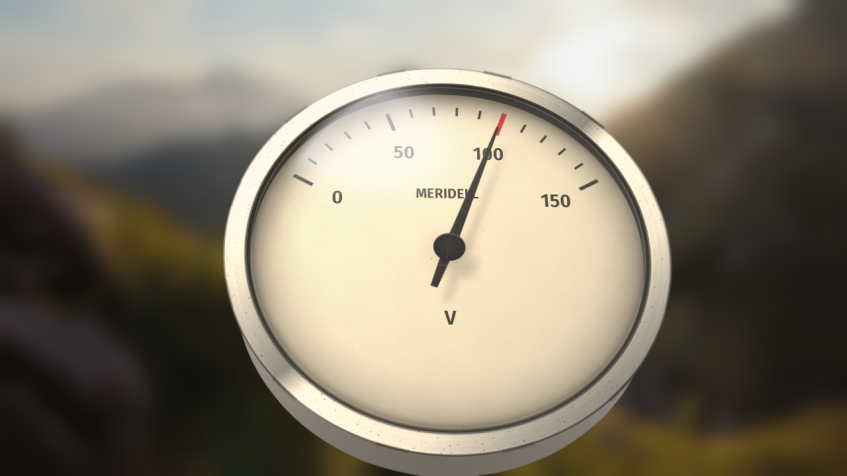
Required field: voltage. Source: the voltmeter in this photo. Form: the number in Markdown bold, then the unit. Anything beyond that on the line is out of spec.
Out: **100** V
